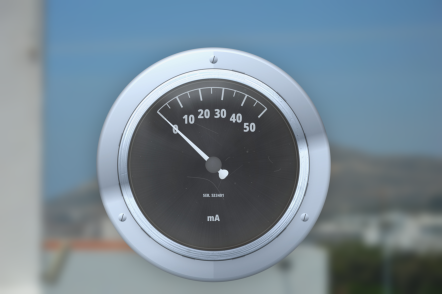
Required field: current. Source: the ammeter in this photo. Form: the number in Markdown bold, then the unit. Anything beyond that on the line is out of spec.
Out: **0** mA
